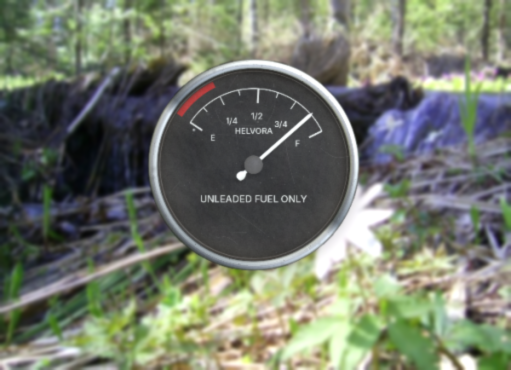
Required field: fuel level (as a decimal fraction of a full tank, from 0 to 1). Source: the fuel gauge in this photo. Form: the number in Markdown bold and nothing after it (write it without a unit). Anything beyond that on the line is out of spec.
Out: **0.875**
